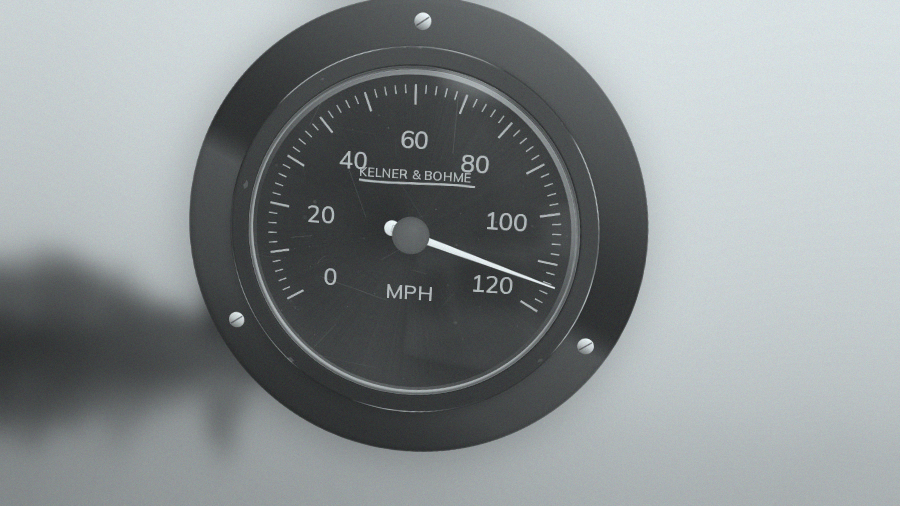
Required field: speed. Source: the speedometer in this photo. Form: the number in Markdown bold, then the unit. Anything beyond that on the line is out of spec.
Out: **114** mph
